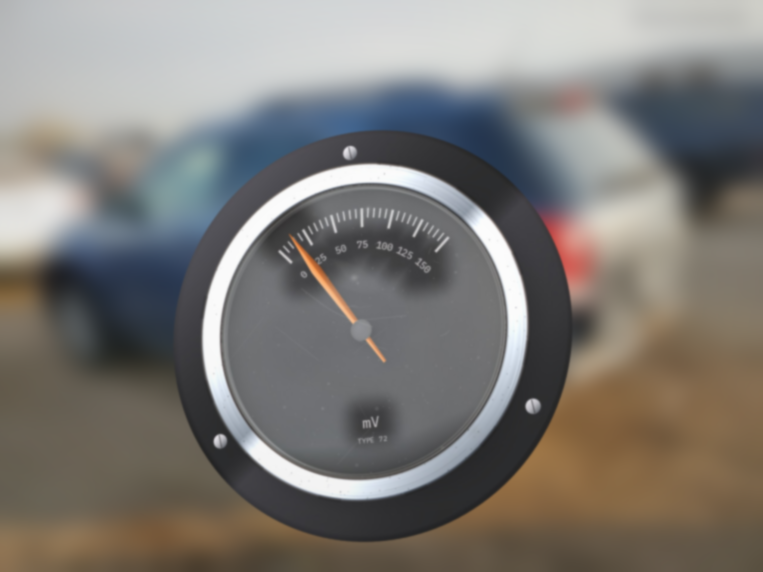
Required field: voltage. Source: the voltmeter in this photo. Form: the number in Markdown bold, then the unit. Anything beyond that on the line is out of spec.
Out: **15** mV
